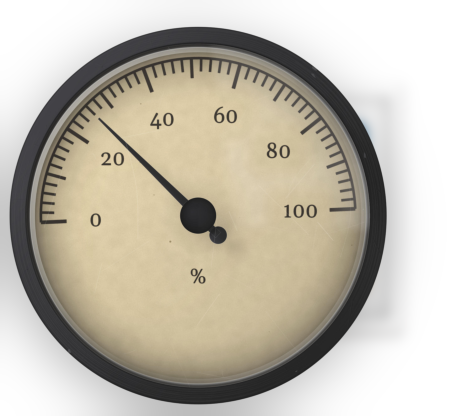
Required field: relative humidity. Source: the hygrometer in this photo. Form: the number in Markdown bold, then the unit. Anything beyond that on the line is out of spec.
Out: **26** %
